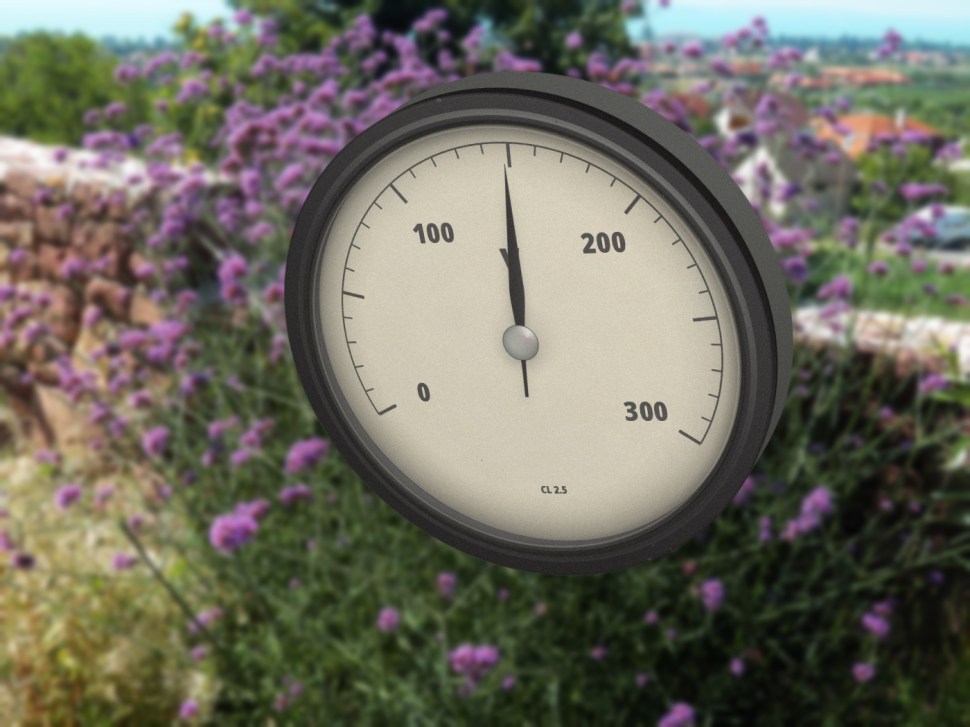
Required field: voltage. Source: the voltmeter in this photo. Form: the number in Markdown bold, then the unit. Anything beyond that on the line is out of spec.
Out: **150** V
